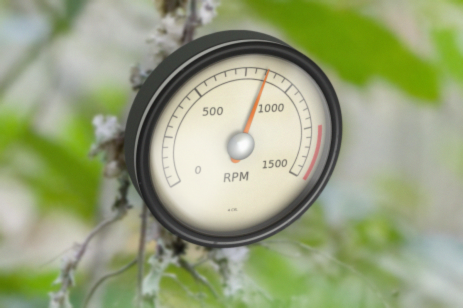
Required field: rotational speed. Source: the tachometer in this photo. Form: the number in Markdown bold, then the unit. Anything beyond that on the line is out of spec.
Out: **850** rpm
